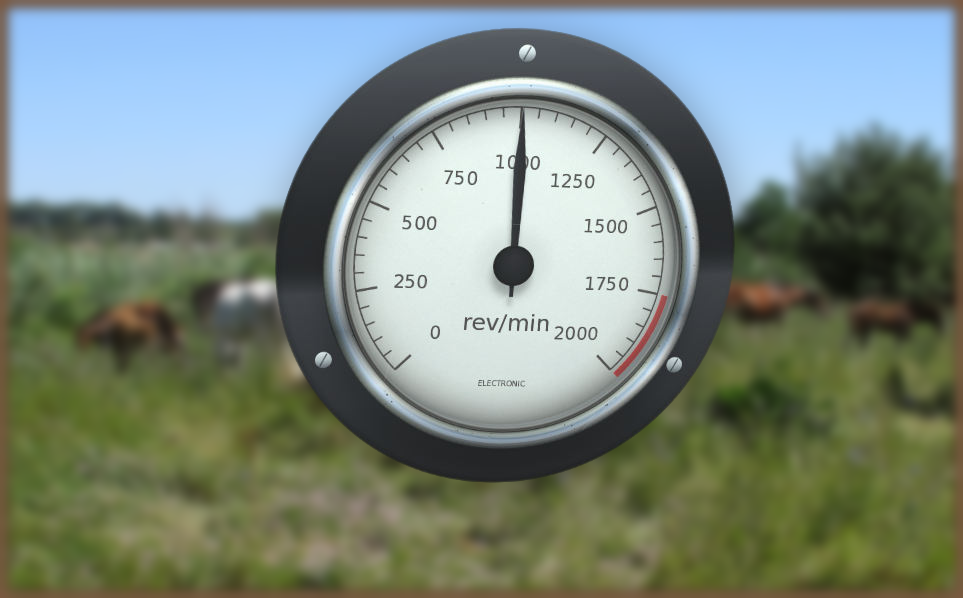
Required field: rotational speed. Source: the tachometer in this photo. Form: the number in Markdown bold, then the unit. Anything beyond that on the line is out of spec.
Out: **1000** rpm
